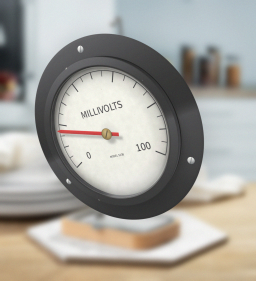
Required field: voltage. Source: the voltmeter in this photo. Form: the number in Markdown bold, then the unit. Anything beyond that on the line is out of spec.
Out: **17.5** mV
